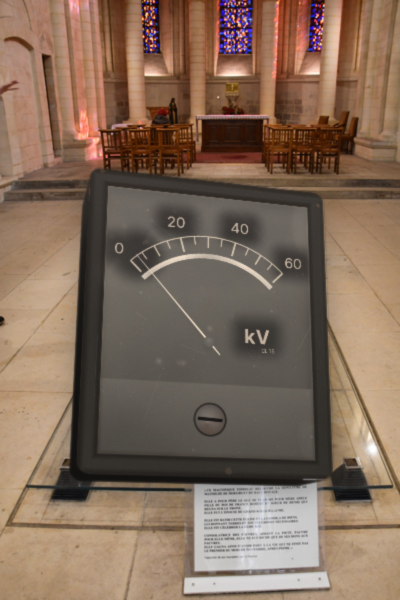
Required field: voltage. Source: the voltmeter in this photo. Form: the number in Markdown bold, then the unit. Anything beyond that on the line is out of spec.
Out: **2.5** kV
